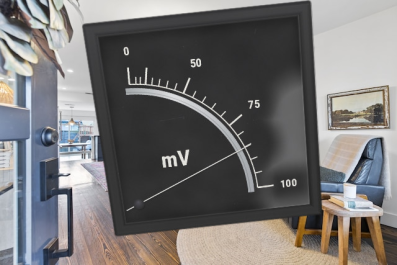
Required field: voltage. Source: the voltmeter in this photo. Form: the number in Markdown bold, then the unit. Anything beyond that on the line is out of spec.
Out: **85** mV
